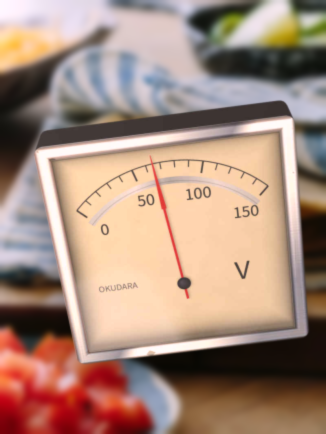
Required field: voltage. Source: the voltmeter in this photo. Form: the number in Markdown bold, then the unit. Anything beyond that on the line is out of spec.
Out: **65** V
